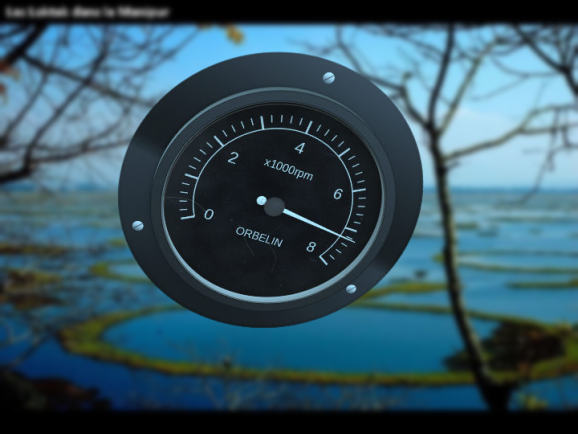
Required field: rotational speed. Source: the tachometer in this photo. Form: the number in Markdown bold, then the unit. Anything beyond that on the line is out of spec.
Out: **7200** rpm
